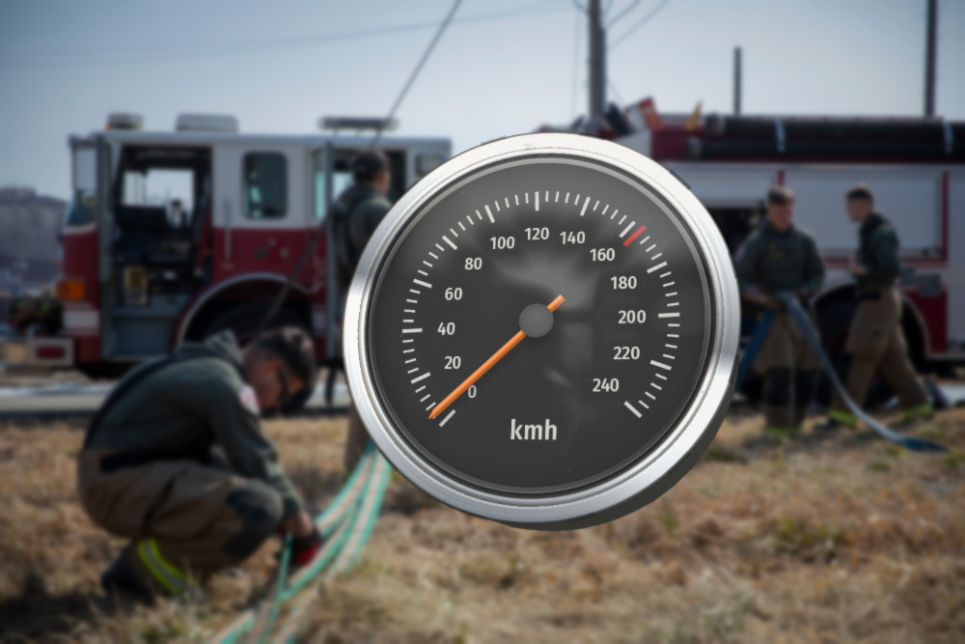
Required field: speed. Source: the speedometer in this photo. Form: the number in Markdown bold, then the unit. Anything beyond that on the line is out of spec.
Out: **4** km/h
